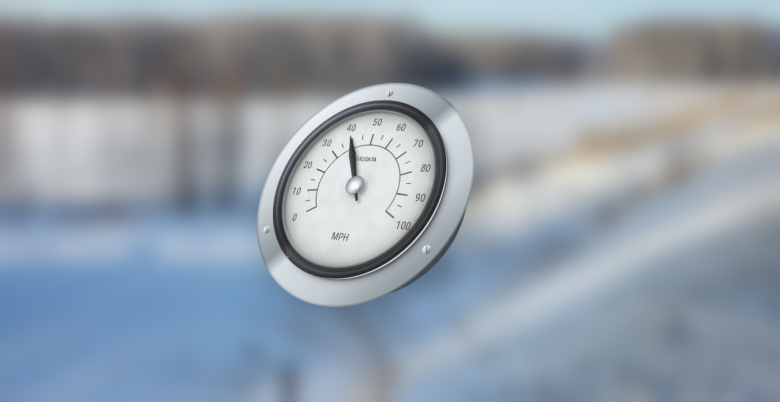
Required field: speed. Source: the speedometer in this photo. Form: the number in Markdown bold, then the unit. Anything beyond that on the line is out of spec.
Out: **40** mph
